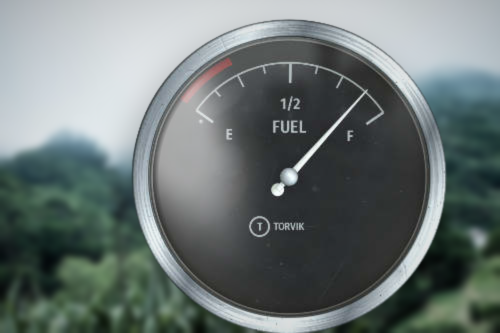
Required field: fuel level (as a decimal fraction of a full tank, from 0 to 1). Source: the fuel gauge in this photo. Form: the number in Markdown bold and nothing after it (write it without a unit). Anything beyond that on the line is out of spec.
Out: **0.875**
